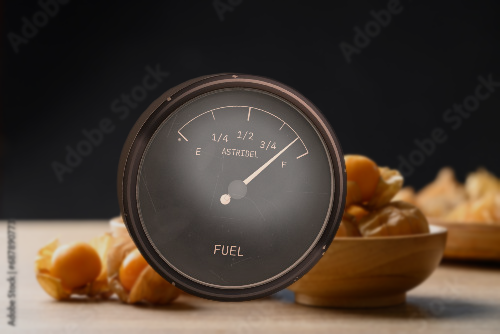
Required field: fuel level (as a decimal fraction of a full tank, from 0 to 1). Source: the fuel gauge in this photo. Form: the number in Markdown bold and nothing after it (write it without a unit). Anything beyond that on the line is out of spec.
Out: **0.875**
